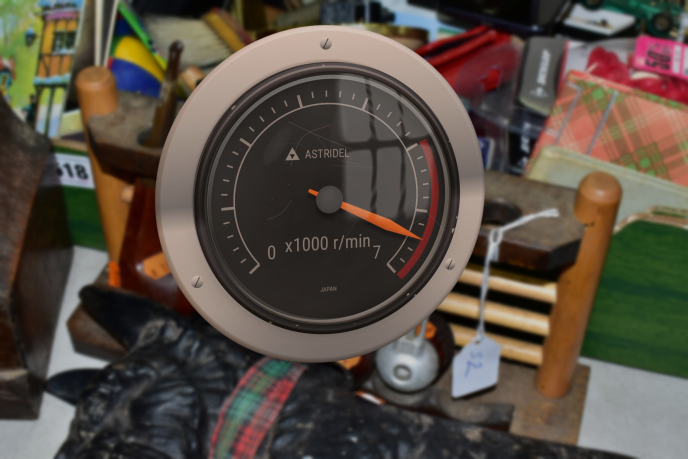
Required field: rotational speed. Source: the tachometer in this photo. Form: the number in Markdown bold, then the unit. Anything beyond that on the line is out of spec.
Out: **6400** rpm
